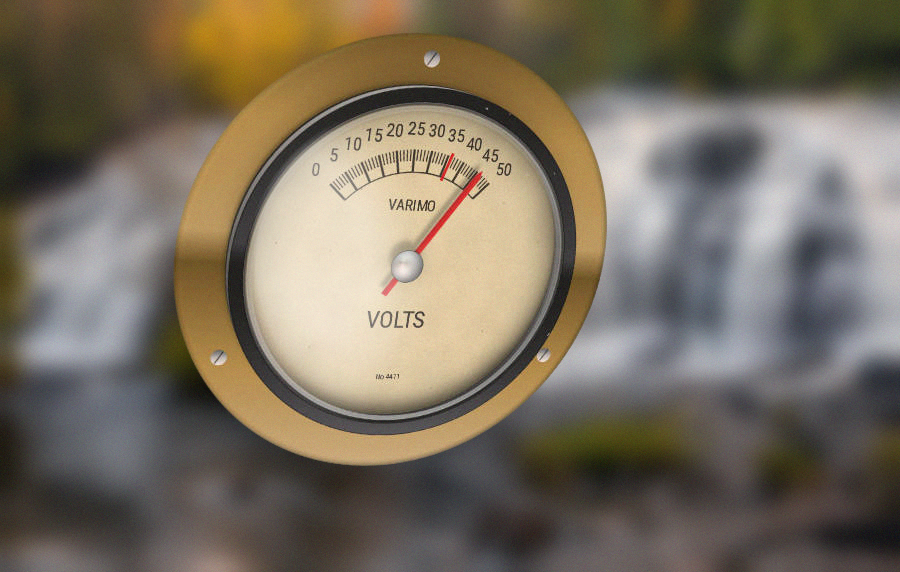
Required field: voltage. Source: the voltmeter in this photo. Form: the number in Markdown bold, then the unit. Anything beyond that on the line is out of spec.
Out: **45** V
